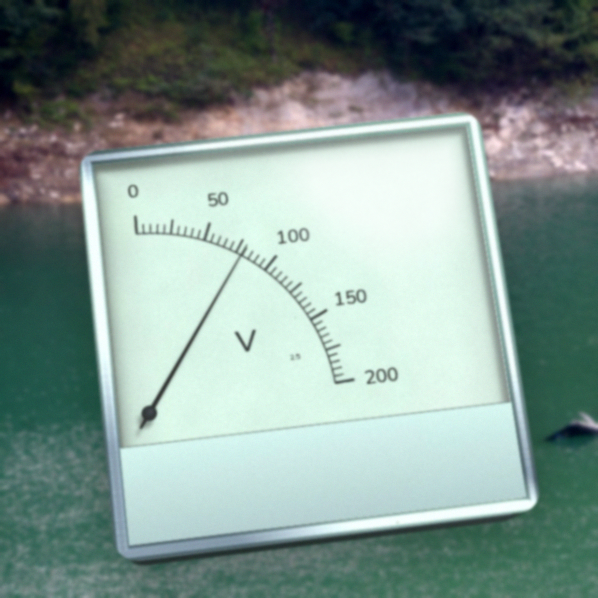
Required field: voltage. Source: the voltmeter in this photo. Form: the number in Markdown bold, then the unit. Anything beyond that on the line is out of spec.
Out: **80** V
